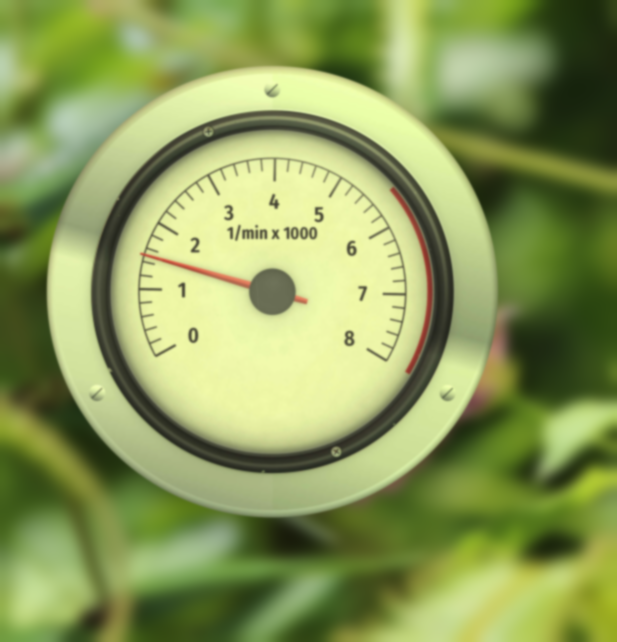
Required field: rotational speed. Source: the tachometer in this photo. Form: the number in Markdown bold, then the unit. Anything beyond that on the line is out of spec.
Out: **1500** rpm
